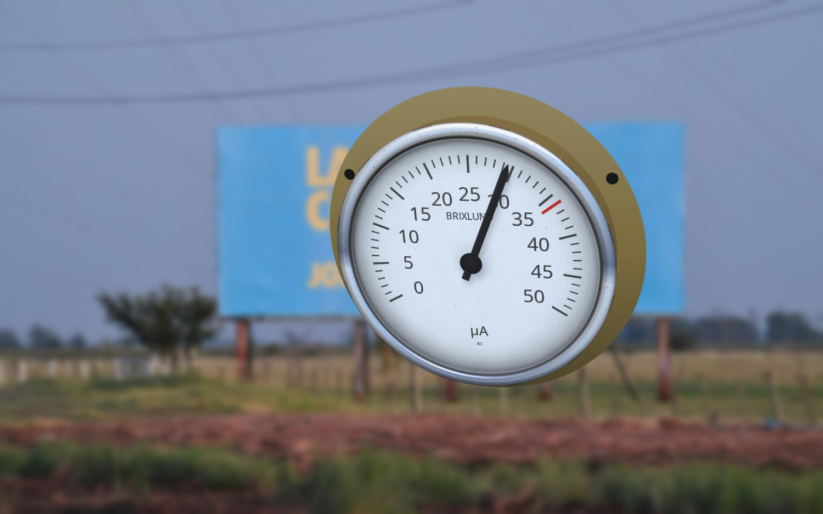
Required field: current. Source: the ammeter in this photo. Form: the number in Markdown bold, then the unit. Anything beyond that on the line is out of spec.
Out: **29.5** µA
